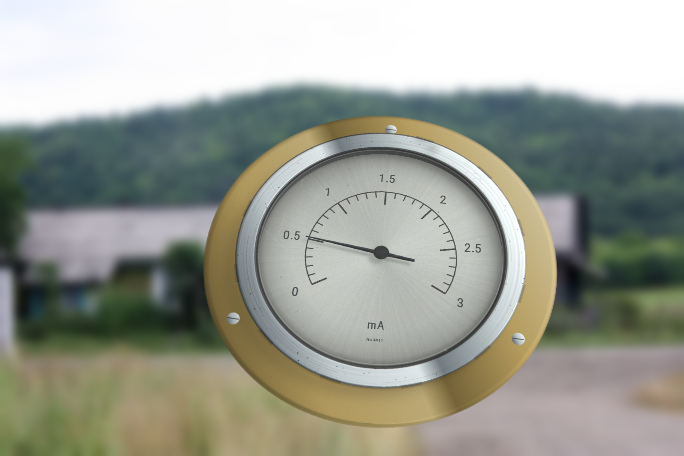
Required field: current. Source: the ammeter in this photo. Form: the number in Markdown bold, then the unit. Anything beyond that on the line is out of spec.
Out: **0.5** mA
